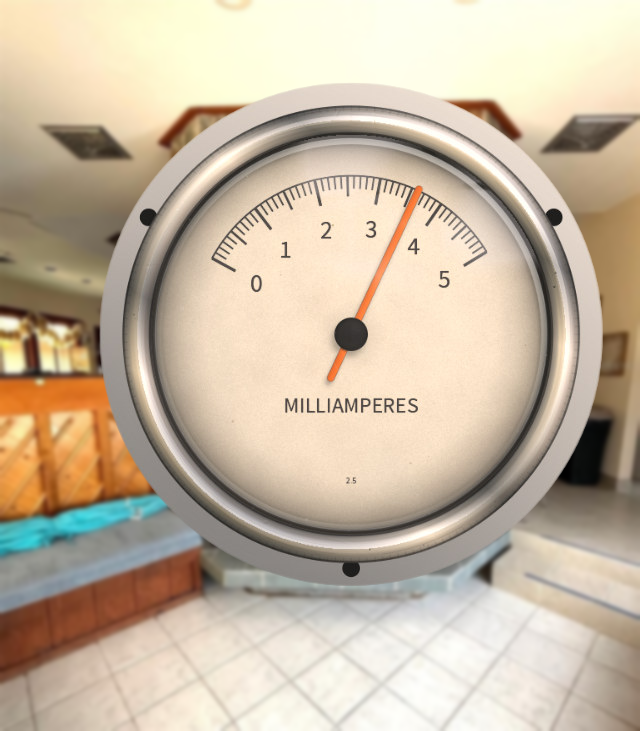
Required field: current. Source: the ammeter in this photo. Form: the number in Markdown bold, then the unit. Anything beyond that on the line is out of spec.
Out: **3.6** mA
